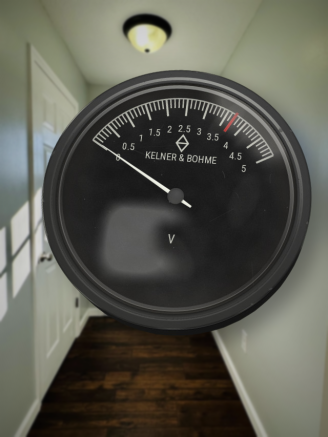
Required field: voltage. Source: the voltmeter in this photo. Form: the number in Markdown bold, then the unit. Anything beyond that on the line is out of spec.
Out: **0** V
